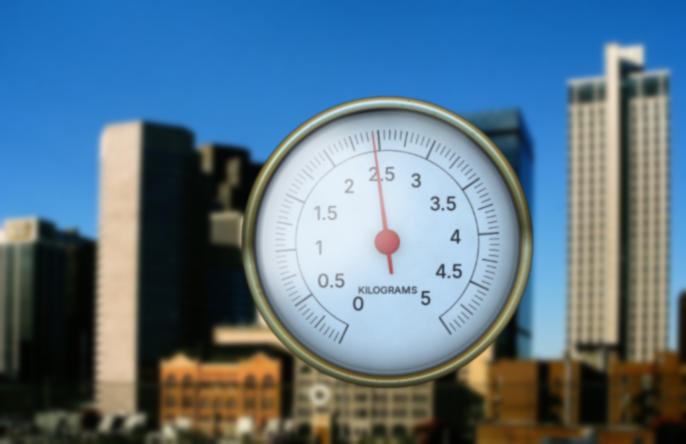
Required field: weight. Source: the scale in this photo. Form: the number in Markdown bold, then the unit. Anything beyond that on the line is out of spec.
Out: **2.45** kg
